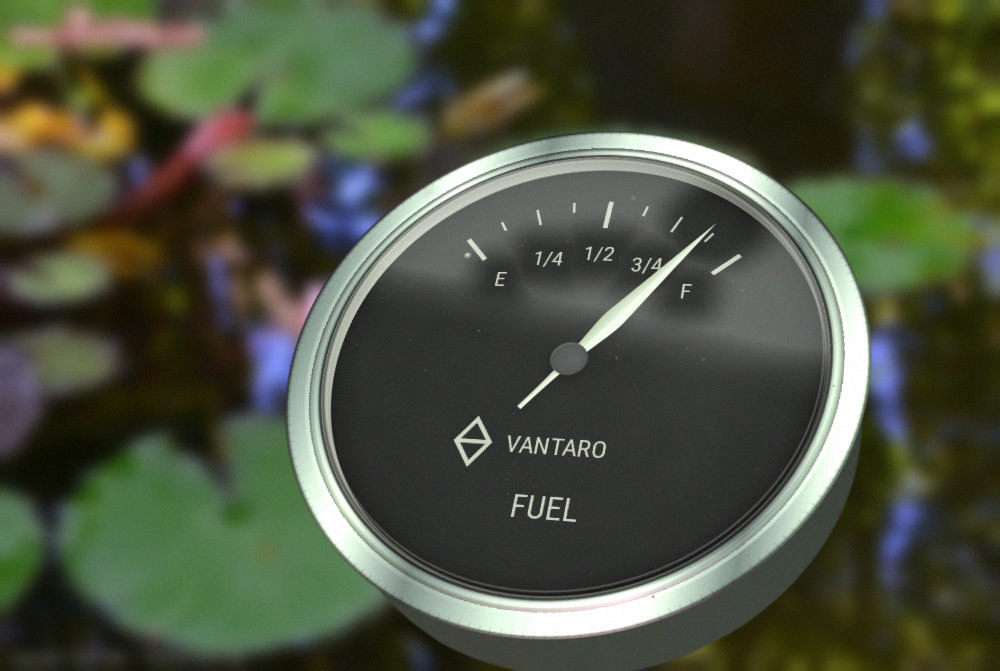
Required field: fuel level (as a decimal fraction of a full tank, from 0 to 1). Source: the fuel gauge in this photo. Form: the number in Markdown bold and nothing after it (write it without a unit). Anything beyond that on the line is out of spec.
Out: **0.875**
